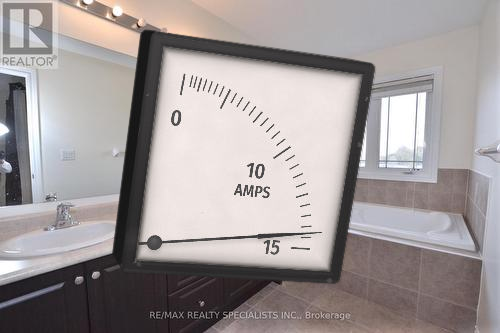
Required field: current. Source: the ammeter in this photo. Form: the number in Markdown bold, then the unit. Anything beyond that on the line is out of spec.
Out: **14.25** A
